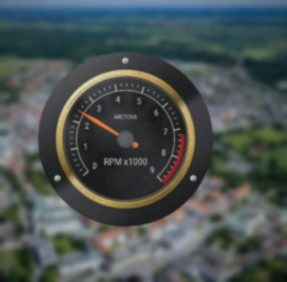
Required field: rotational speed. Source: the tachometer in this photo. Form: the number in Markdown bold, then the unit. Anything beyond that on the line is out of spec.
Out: **2400** rpm
